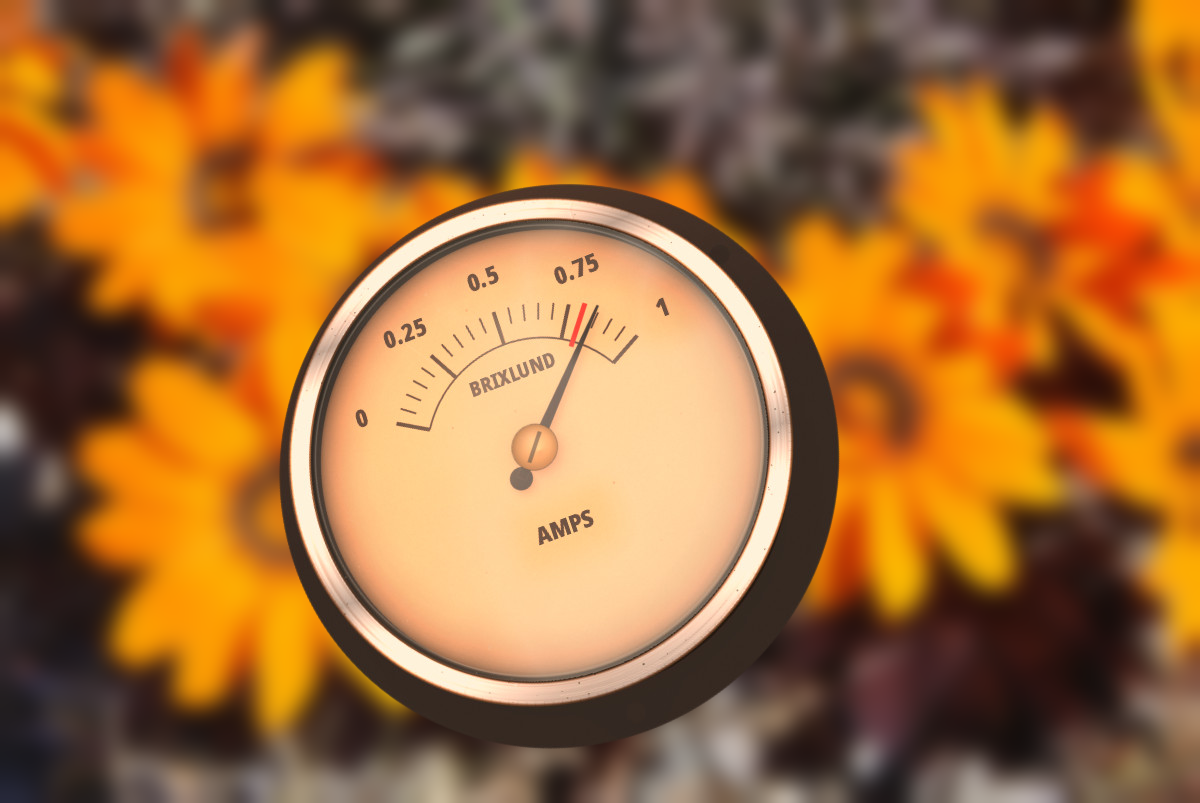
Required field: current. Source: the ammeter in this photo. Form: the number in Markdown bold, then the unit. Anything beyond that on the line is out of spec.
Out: **0.85** A
